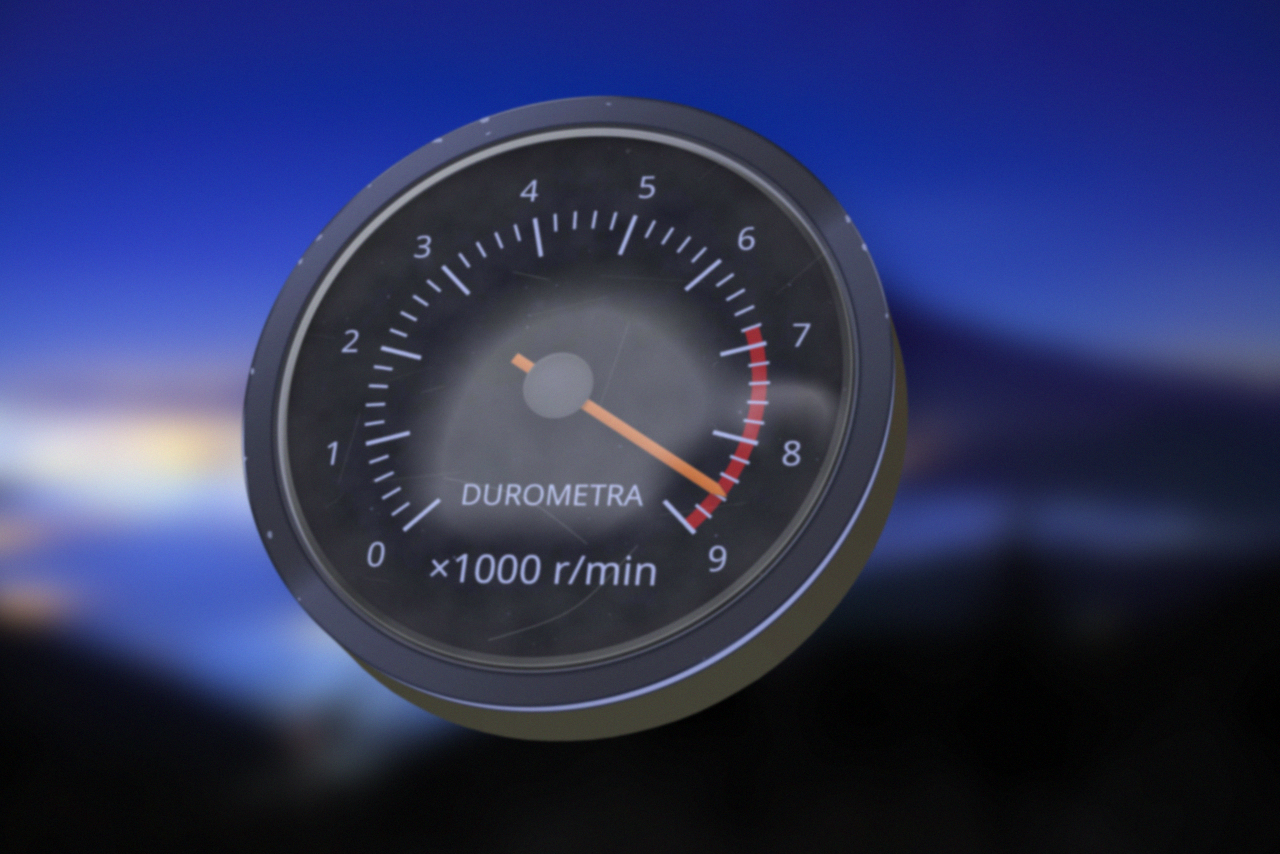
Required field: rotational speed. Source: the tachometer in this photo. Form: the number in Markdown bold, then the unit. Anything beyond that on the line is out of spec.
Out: **8600** rpm
